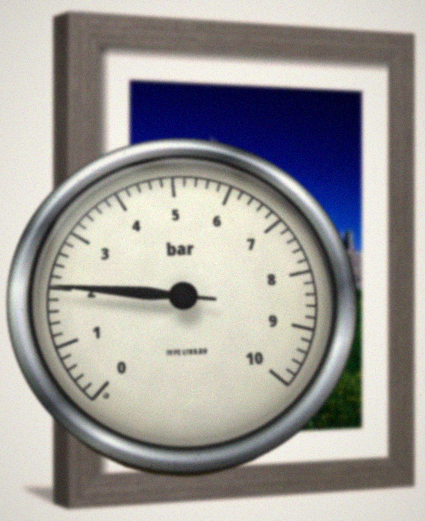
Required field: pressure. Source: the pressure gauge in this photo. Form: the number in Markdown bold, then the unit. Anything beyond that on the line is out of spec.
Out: **2** bar
